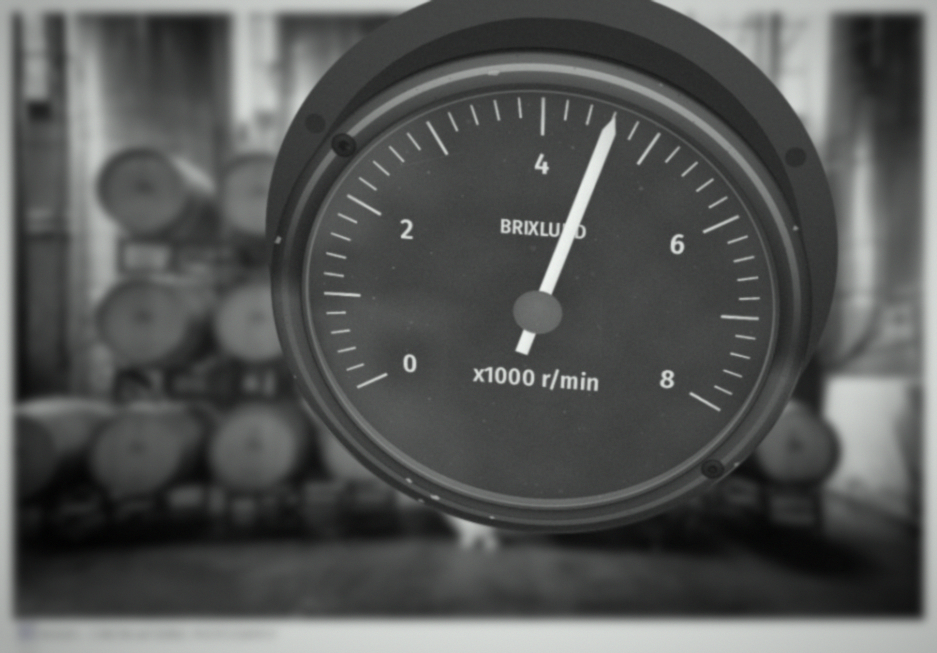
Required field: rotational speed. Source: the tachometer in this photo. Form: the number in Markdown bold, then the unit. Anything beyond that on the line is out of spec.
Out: **4600** rpm
